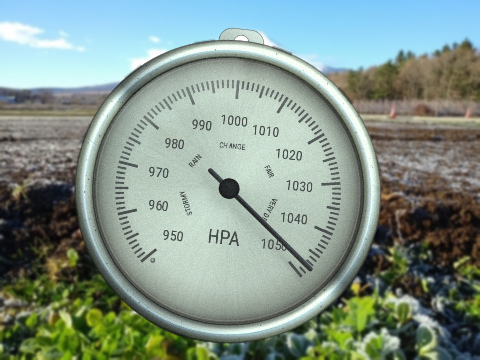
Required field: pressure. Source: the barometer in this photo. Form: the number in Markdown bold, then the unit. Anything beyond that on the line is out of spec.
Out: **1048** hPa
